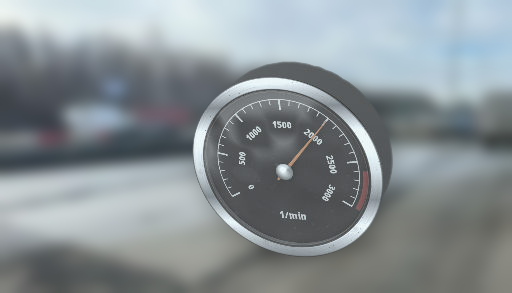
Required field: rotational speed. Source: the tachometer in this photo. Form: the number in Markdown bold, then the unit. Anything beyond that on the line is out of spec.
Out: **2000** rpm
